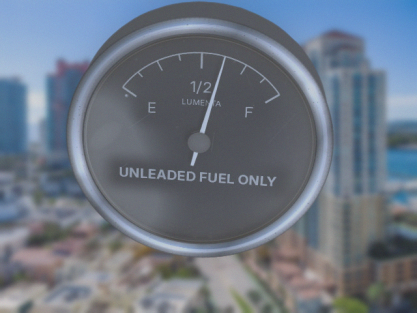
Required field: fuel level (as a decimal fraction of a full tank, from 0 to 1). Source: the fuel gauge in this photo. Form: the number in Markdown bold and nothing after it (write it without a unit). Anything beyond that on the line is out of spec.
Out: **0.625**
